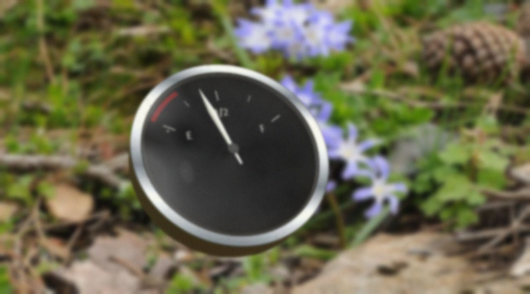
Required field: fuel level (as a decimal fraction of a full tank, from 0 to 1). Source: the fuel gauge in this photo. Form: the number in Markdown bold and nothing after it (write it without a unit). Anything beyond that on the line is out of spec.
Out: **0.375**
